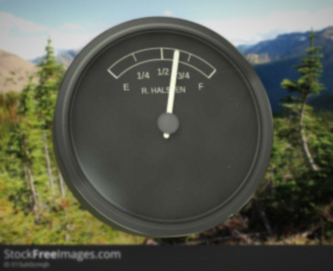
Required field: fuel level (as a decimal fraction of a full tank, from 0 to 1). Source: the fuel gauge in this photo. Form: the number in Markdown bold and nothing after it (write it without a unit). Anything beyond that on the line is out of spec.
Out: **0.625**
